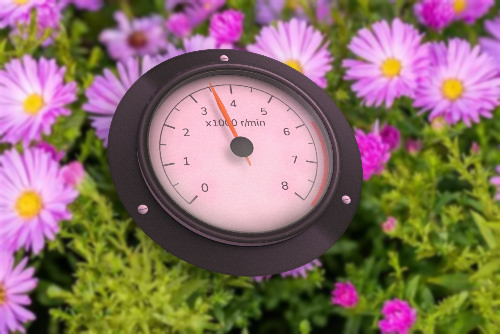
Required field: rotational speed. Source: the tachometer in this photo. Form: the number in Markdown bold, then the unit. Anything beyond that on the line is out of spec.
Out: **3500** rpm
